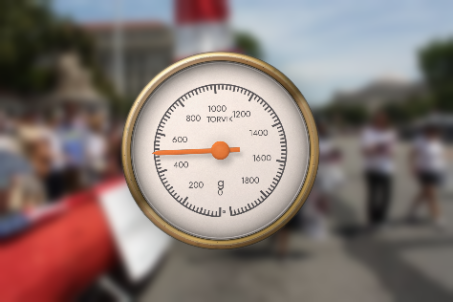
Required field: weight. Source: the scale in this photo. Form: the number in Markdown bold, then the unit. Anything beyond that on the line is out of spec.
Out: **500** g
